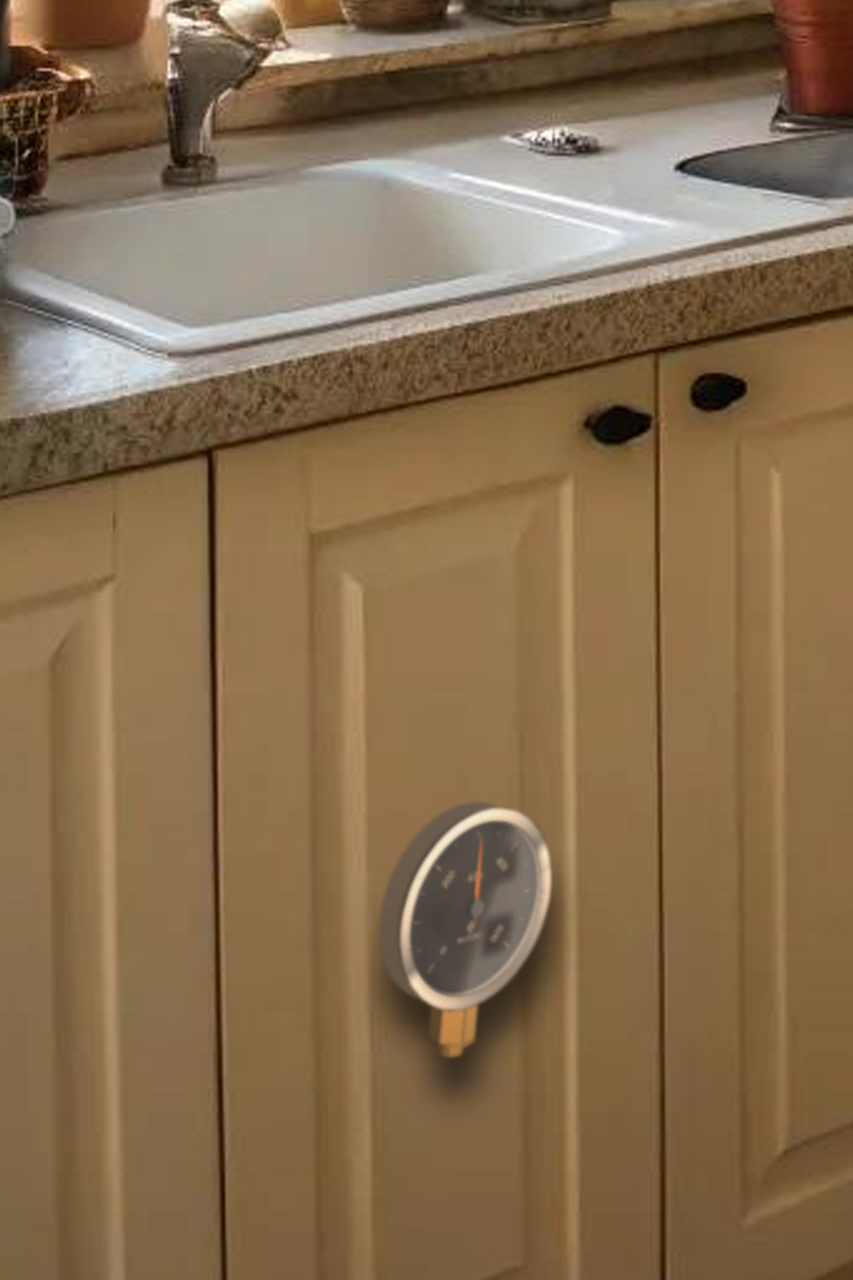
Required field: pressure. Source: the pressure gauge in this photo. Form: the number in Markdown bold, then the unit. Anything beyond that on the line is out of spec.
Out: **300** kPa
